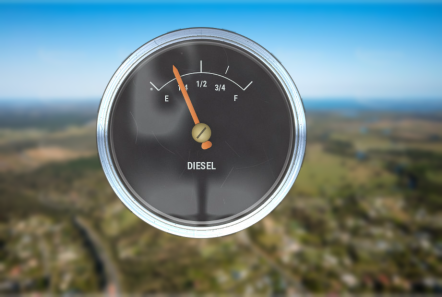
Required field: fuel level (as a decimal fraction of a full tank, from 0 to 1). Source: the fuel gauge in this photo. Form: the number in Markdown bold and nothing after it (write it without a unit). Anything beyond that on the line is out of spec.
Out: **0.25**
